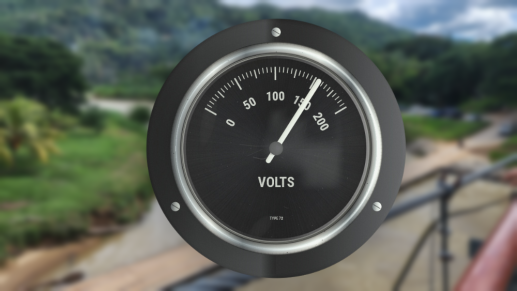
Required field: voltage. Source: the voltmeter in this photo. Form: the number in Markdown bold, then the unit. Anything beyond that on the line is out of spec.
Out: **155** V
